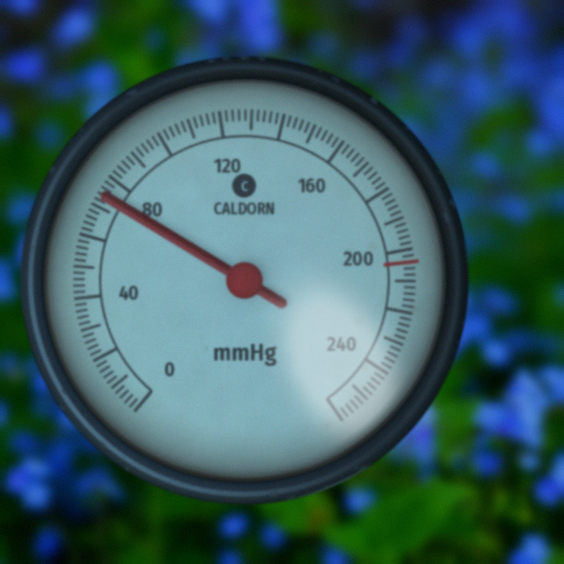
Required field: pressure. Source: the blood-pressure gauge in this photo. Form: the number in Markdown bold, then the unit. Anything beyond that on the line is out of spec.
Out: **74** mmHg
